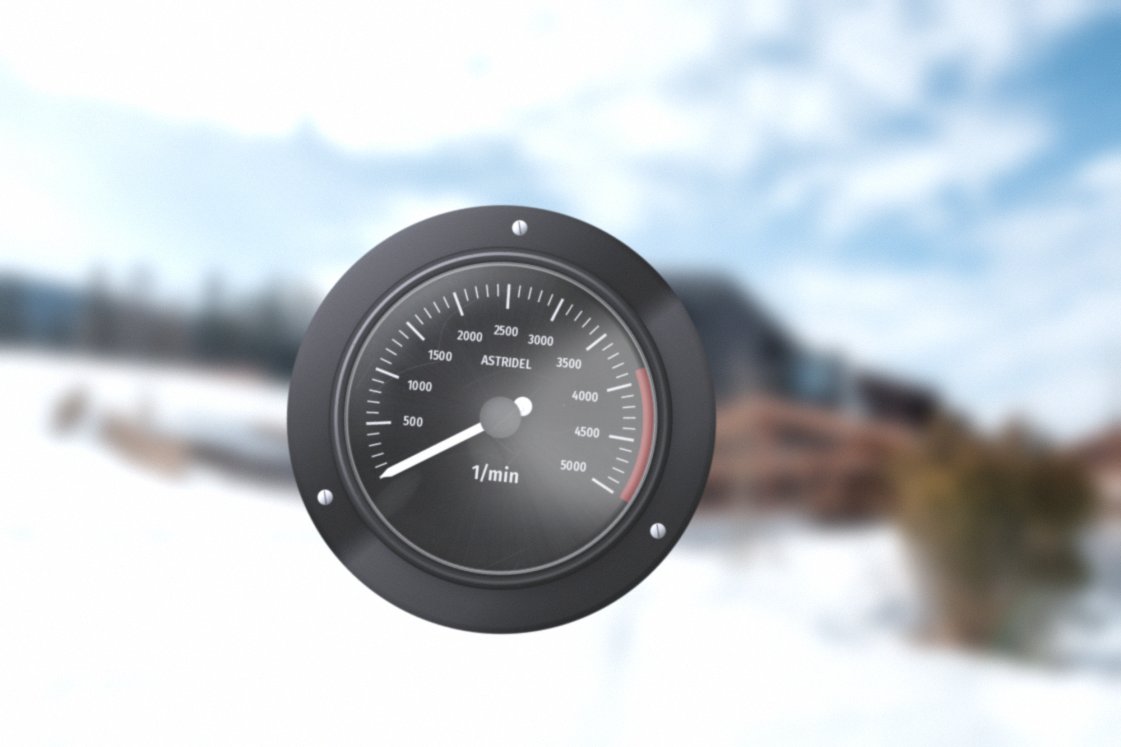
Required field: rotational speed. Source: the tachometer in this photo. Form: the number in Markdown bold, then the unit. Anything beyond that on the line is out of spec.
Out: **0** rpm
